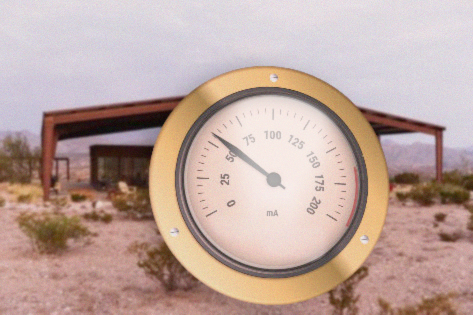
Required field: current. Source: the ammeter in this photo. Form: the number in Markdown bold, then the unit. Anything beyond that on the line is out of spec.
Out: **55** mA
